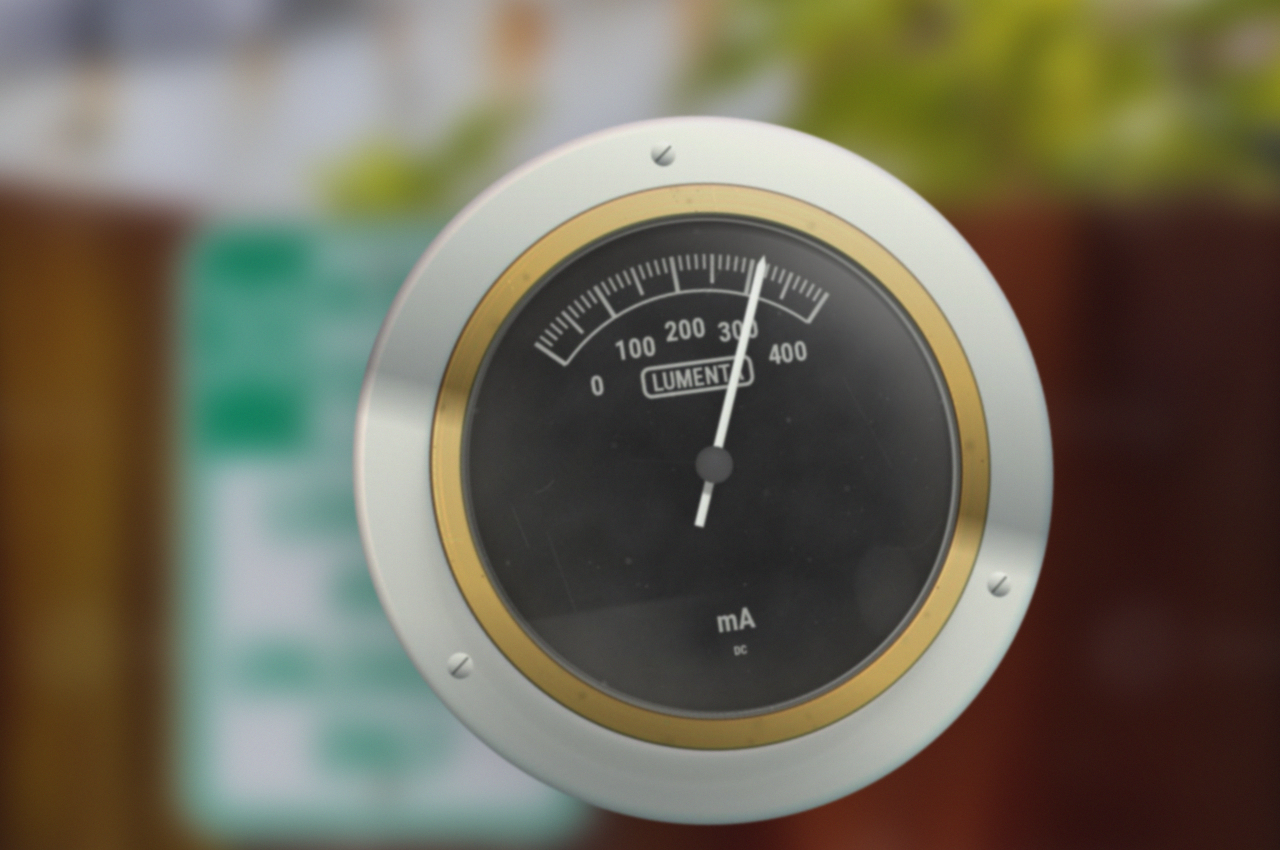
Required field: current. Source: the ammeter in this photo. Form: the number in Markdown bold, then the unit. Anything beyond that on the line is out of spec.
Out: **310** mA
